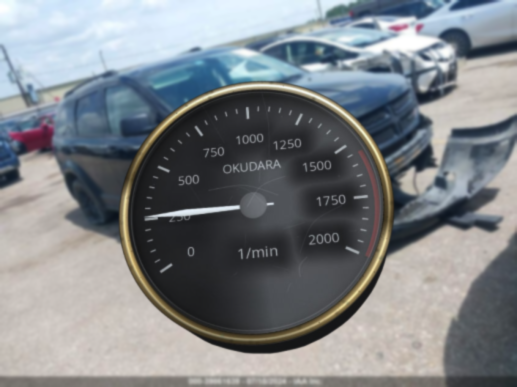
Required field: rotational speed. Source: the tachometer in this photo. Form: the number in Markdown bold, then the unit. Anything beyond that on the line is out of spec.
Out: **250** rpm
